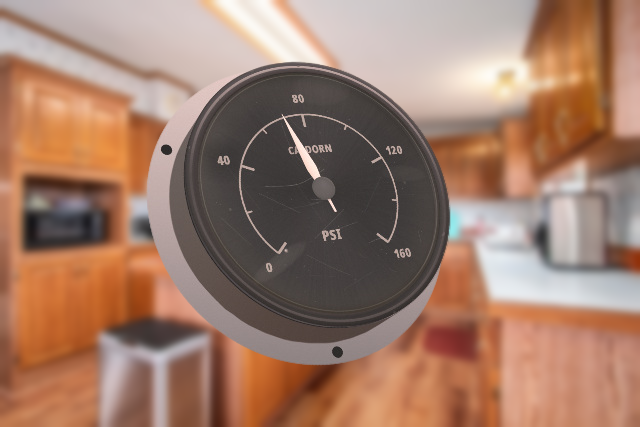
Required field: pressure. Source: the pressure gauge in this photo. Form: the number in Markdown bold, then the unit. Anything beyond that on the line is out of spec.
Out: **70** psi
